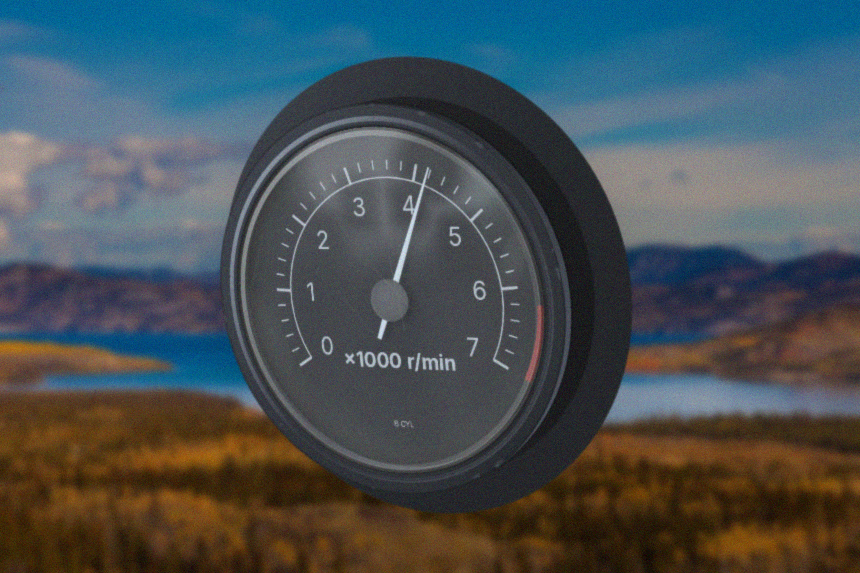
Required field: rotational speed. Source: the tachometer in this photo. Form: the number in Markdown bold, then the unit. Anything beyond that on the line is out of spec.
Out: **4200** rpm
